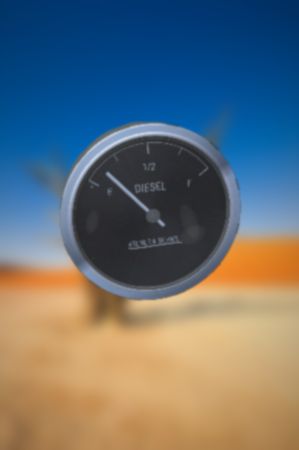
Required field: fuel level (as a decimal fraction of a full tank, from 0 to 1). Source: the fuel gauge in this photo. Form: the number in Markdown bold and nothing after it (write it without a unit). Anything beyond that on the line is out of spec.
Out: **0.125**
